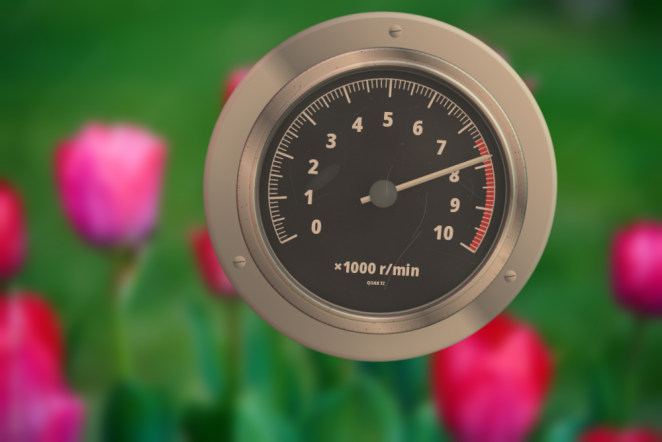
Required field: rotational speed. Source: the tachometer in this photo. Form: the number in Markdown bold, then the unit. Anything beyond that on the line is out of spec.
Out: **7800** rpm
